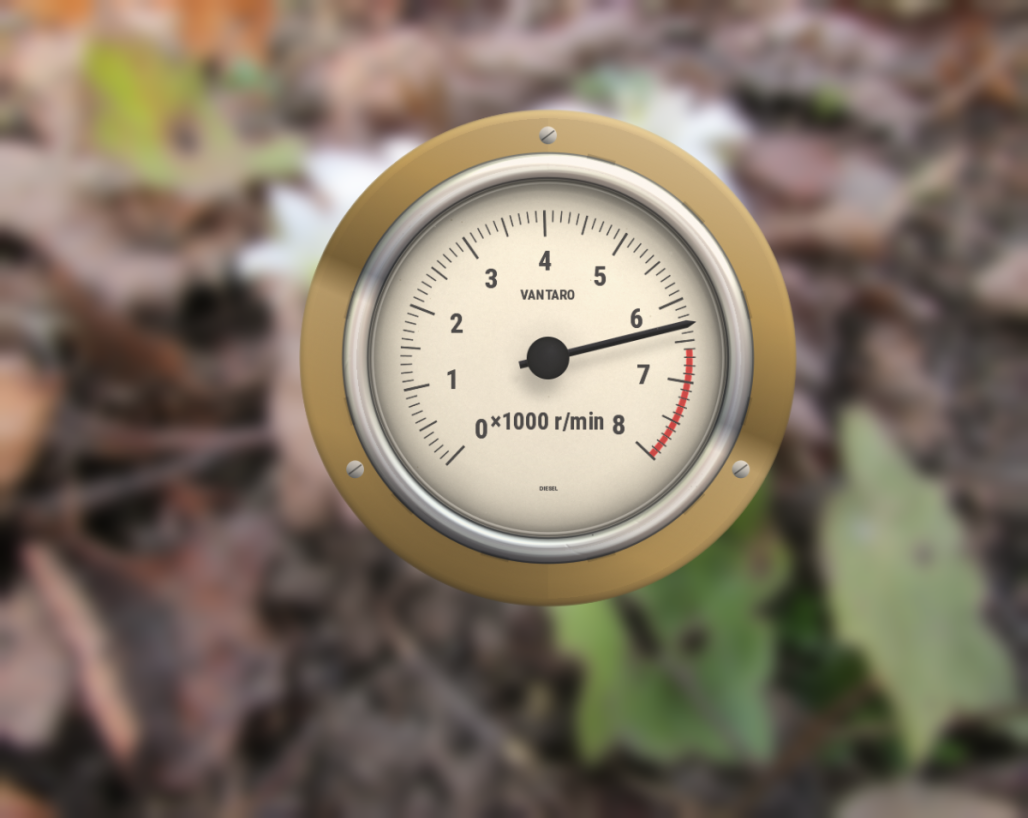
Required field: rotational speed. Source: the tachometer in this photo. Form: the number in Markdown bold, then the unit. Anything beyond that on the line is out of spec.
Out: **6300** rpm
